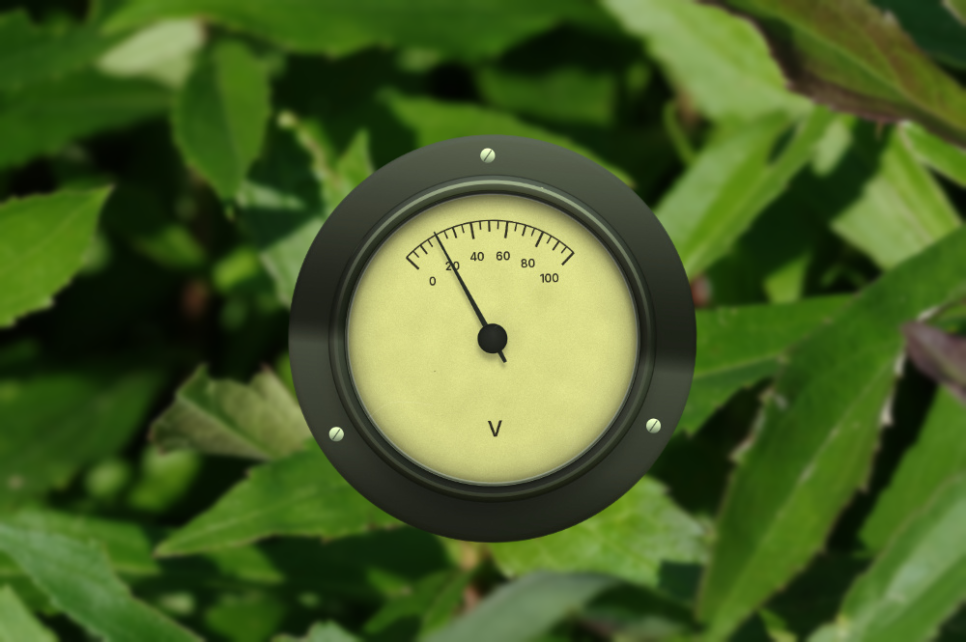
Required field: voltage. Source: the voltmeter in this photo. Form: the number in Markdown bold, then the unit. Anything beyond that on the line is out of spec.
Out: **20** V
